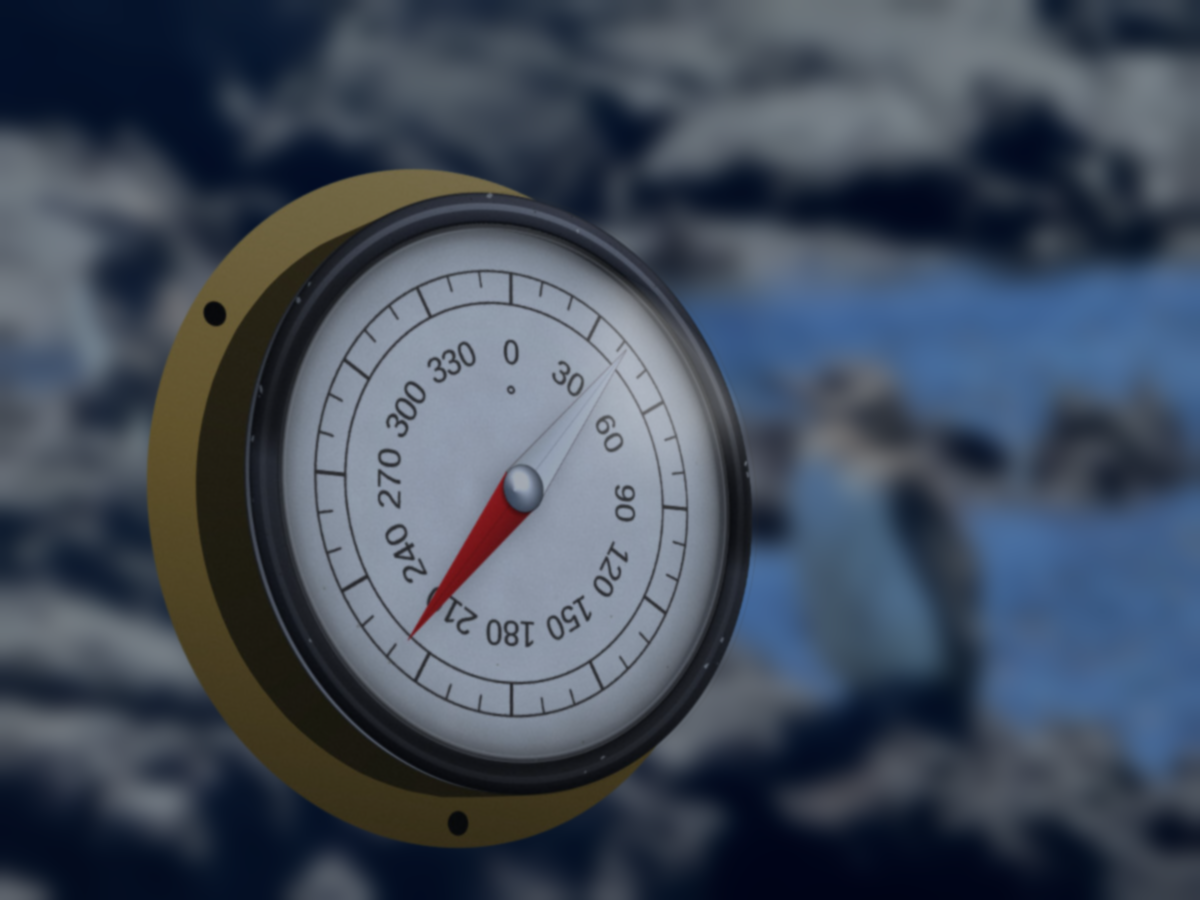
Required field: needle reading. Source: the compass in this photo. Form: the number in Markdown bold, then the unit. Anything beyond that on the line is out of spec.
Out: **220** °
